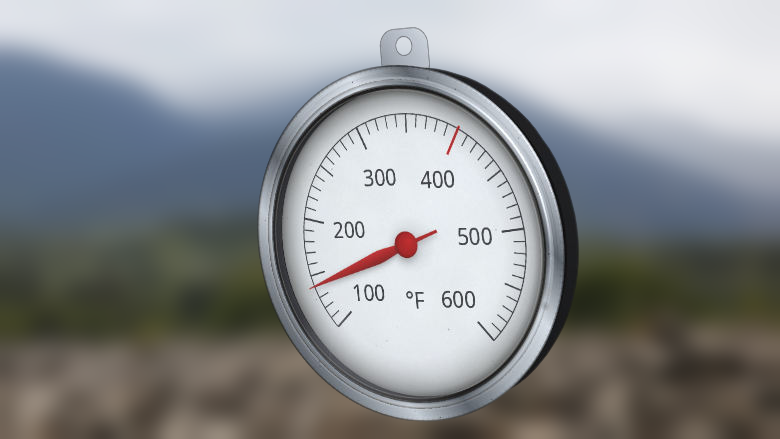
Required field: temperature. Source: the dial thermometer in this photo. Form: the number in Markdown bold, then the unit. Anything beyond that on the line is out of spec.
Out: **140** °F
